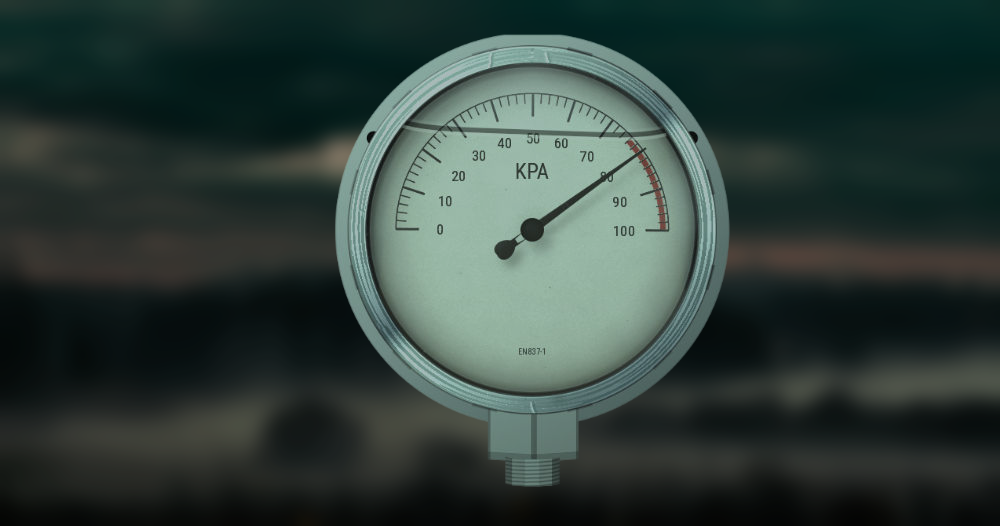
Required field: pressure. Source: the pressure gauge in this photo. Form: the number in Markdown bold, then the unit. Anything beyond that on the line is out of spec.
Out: **80** kPa
